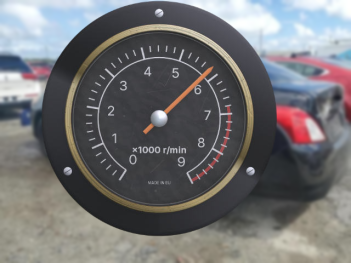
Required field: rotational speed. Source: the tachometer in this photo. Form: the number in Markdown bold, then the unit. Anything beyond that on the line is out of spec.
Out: **5800** rpm
